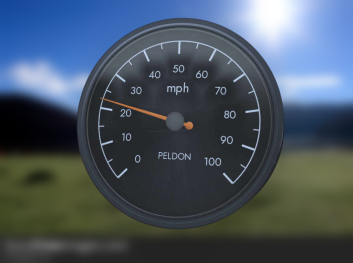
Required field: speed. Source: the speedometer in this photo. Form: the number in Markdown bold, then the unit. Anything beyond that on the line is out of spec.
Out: **22.5** mph
